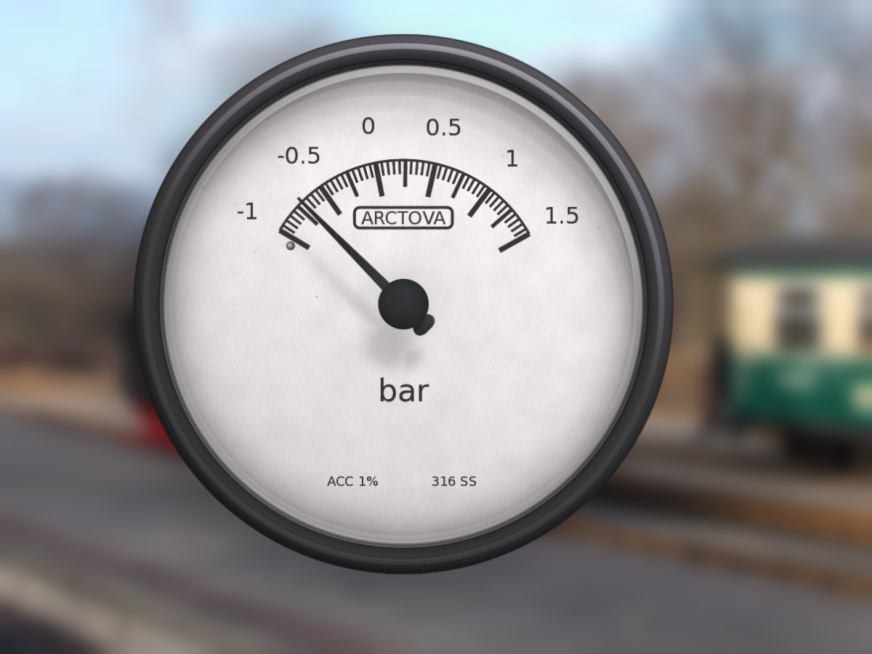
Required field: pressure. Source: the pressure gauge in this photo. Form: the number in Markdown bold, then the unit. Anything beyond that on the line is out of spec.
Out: **-0.7** bar
